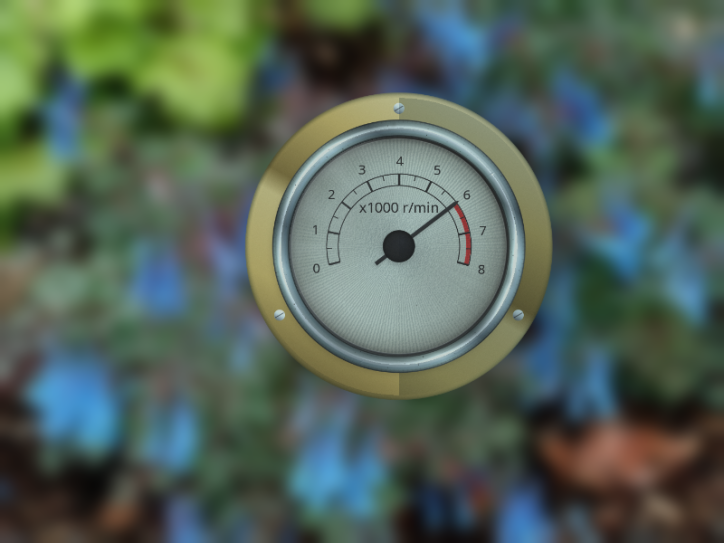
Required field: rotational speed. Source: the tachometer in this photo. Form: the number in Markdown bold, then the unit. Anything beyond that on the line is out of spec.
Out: **6000** rpm
